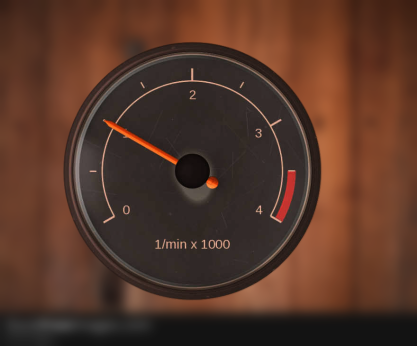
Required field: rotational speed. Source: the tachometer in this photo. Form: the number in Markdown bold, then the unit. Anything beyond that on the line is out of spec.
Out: **1000** rpm
